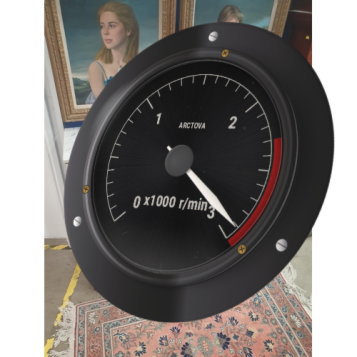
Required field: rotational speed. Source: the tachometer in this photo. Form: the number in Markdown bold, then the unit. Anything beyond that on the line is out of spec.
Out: **2900** rpm
